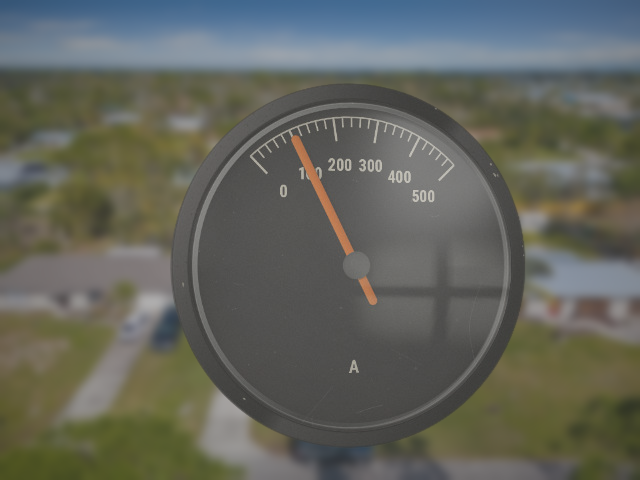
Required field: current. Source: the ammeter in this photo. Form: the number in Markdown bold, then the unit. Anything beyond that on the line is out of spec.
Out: **100** A
